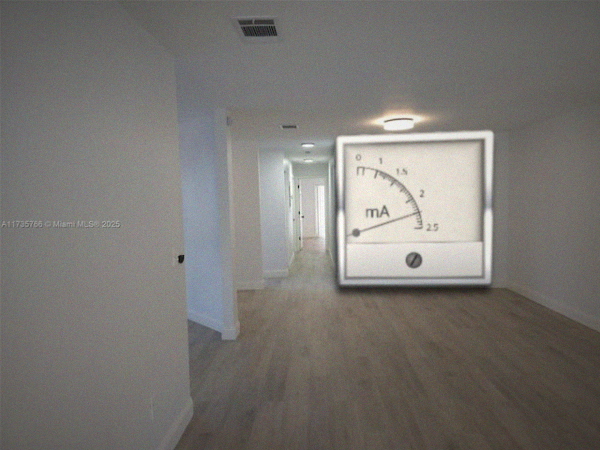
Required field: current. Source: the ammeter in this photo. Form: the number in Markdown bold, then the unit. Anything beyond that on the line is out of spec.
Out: **2.25** mA
